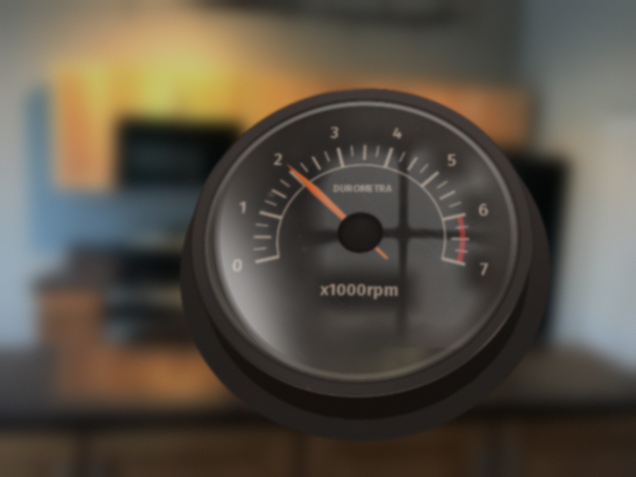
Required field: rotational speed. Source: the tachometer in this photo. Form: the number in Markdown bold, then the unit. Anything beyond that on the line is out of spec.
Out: **2000** rpm
